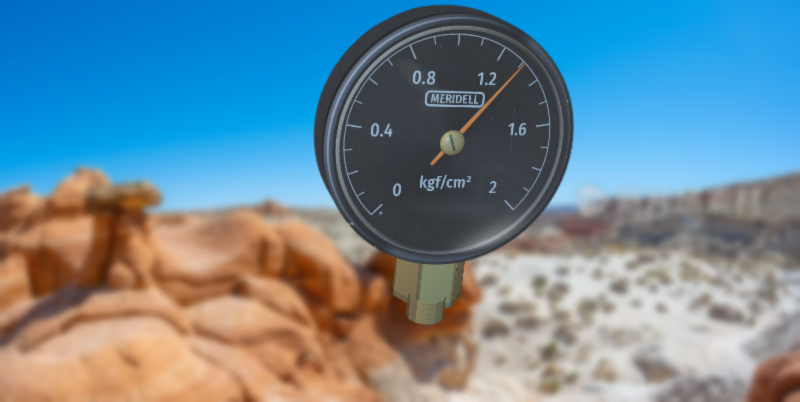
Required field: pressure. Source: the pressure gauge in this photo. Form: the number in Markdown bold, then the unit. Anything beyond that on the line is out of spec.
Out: **1.3** kg/cm²
